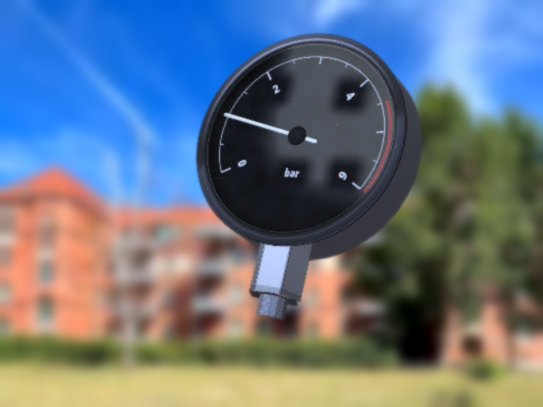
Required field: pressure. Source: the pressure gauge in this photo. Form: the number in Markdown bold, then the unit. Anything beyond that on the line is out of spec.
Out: **1** bar
